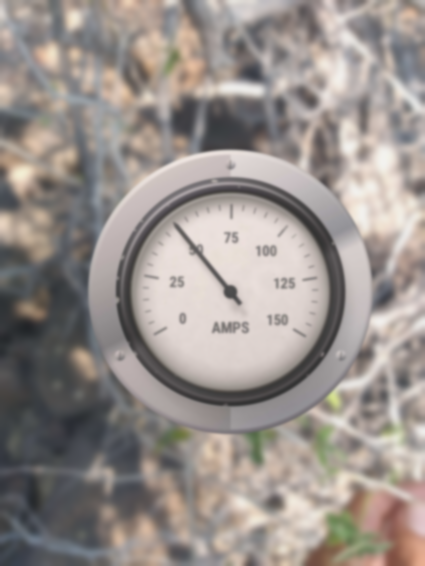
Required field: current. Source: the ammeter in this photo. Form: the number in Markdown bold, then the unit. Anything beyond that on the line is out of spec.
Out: **50** A
